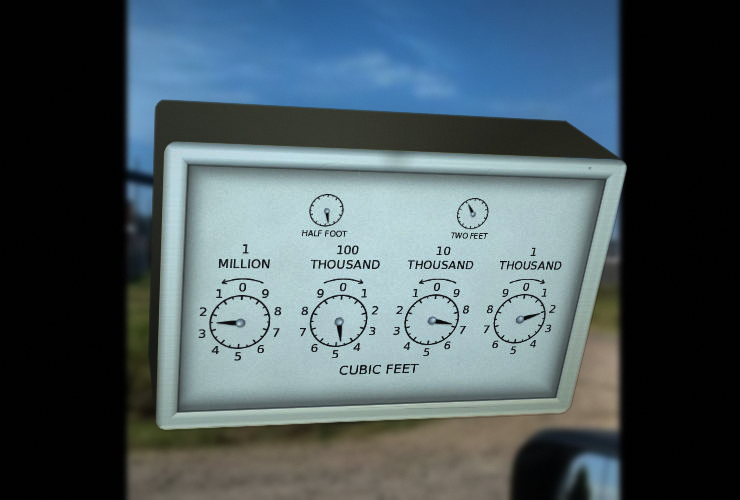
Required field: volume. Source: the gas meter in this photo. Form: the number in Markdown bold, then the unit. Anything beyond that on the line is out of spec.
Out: **247200** ft³
